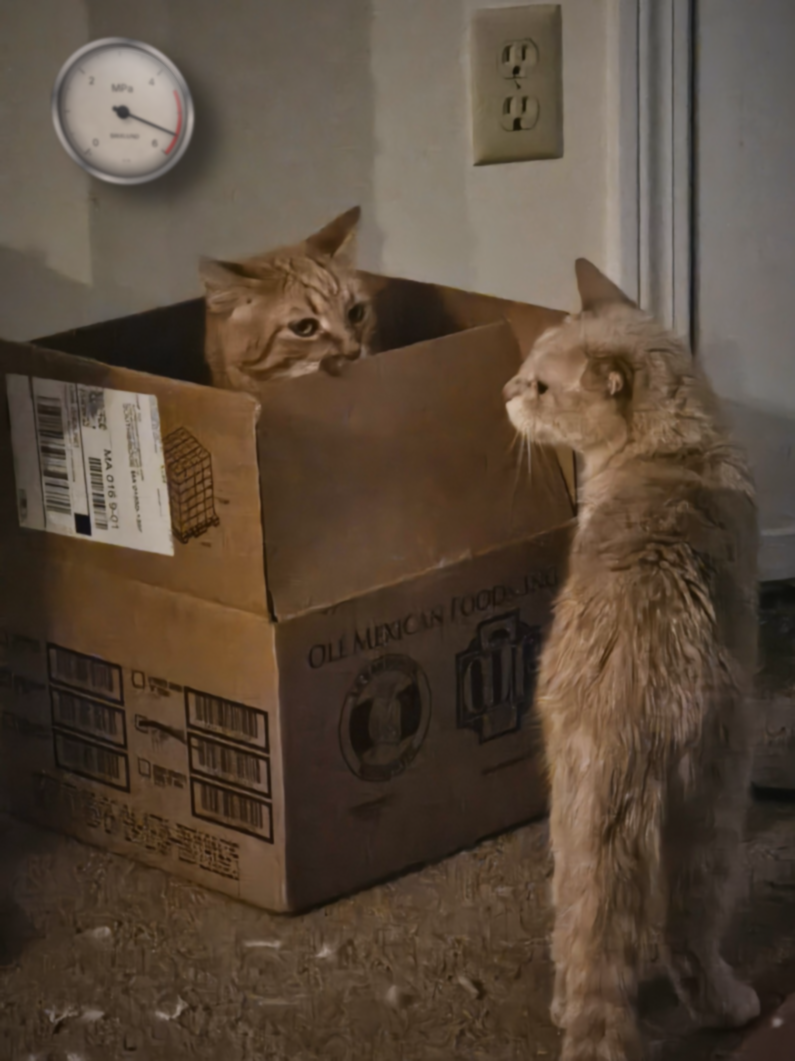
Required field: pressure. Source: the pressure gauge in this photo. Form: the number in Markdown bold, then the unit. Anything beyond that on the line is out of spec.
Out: **5.5** MPa
